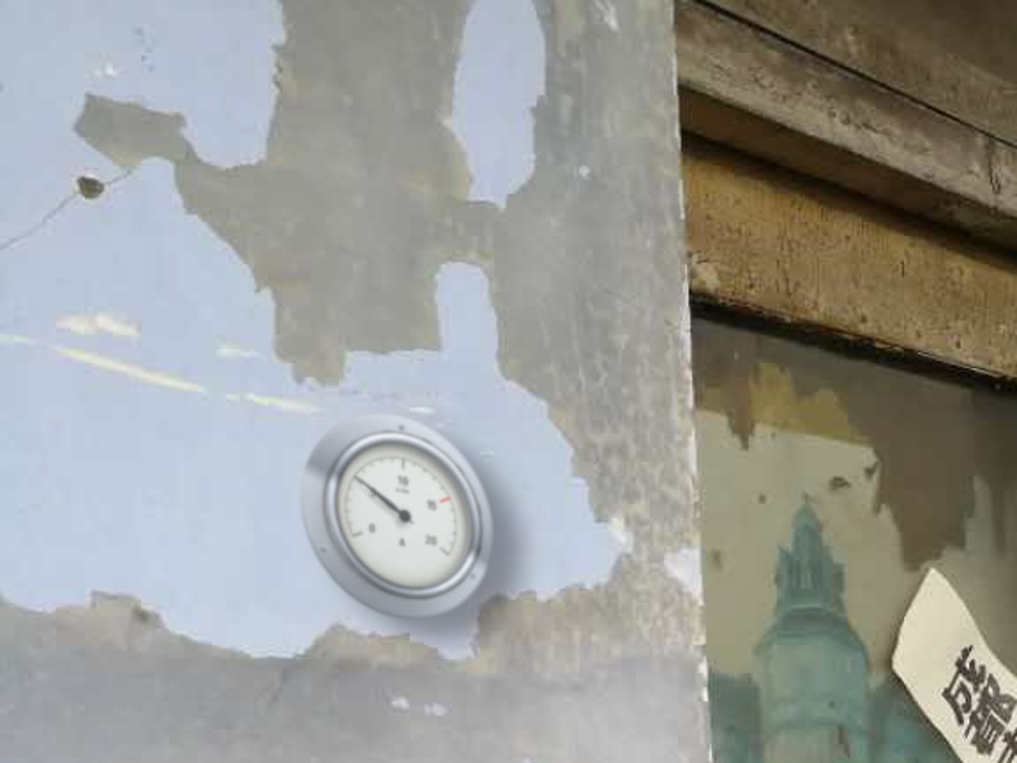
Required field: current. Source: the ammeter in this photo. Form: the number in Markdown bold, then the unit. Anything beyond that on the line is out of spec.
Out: **5** A
